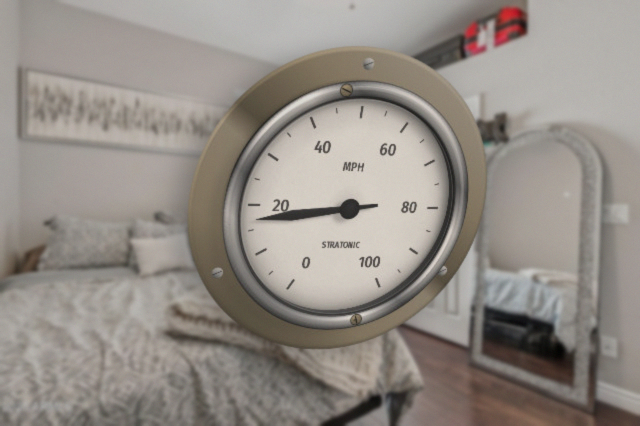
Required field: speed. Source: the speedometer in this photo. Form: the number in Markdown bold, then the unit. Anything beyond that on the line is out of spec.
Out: **17.5** mph
